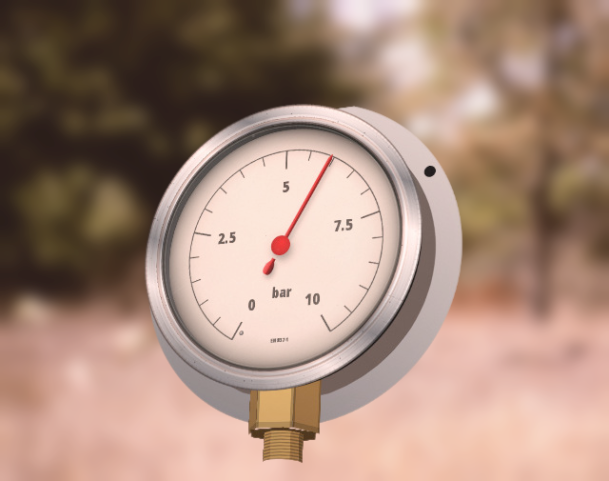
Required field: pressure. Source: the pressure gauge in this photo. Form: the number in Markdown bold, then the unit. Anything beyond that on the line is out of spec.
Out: **6** bar
